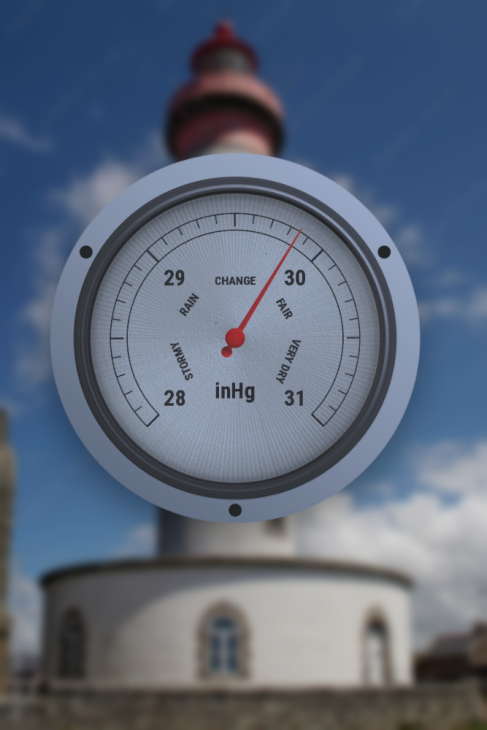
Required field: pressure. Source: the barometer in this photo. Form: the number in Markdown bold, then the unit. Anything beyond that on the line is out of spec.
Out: **29.85** inHg
